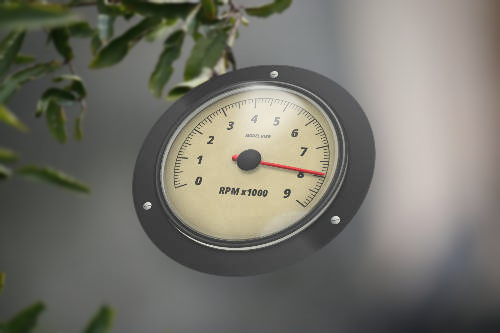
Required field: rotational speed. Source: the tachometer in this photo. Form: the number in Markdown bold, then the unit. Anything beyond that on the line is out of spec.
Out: **8000** rpm
